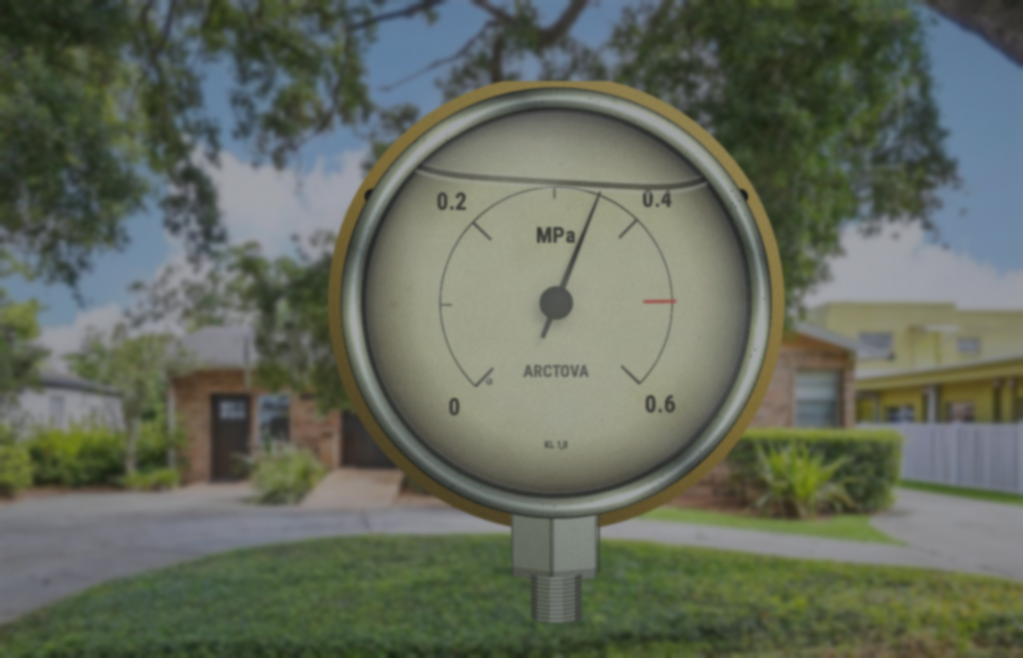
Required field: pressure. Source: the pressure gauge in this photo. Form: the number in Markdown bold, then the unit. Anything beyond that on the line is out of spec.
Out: **0.35** MPa
